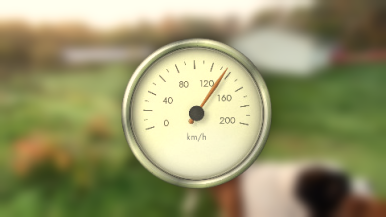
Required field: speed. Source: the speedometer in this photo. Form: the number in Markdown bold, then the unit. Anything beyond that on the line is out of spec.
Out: **135** km/h
